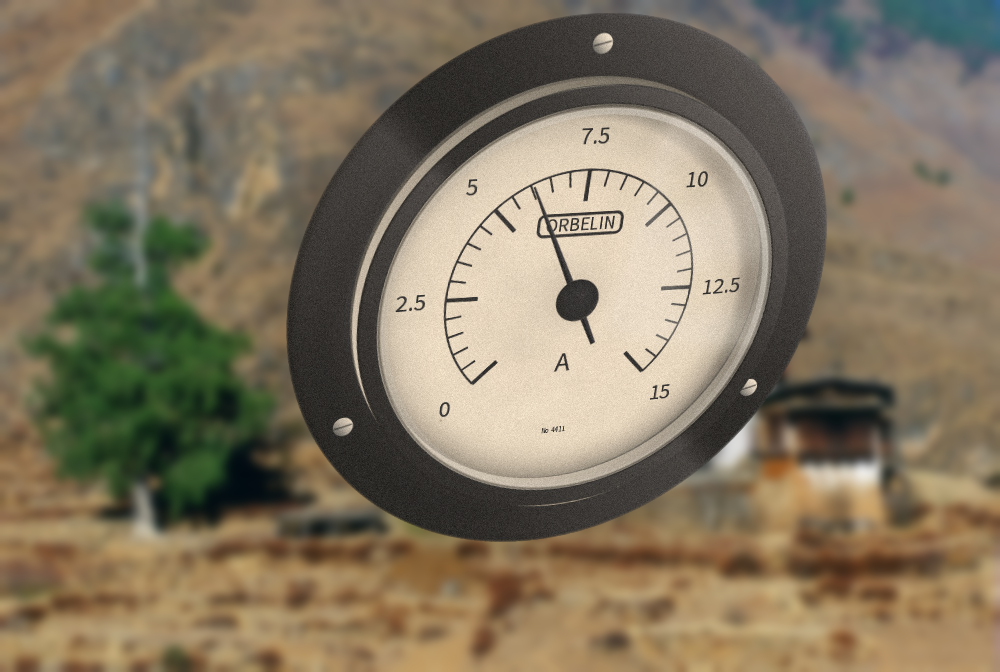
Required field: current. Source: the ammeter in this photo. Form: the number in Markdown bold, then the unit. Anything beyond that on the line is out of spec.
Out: **6** A
